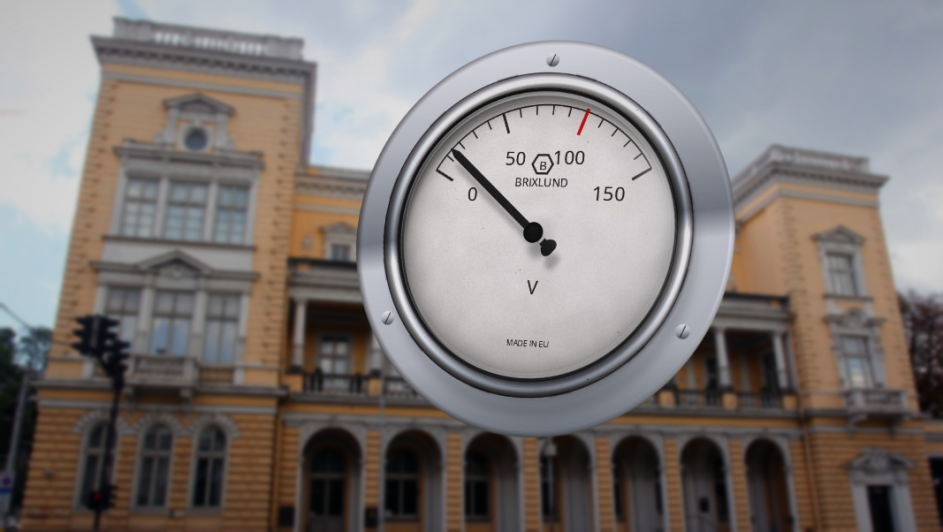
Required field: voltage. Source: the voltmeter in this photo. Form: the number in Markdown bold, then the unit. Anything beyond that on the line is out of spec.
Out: **15** V
